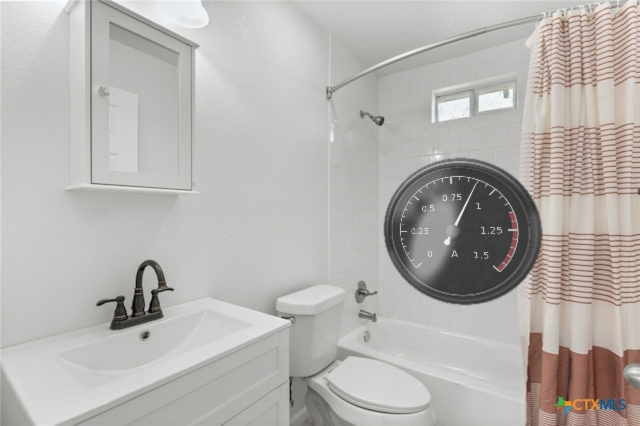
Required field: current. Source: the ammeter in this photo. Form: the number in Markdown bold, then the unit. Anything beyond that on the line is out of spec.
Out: **0.9** A
